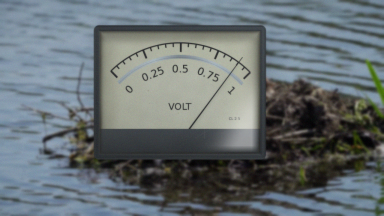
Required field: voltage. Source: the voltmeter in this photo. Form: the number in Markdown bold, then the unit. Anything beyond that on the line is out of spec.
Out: **0.9** V
